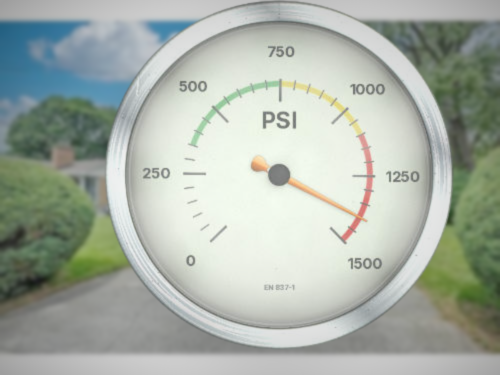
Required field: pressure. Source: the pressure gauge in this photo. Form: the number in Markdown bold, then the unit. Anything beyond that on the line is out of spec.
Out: **1400** psi
